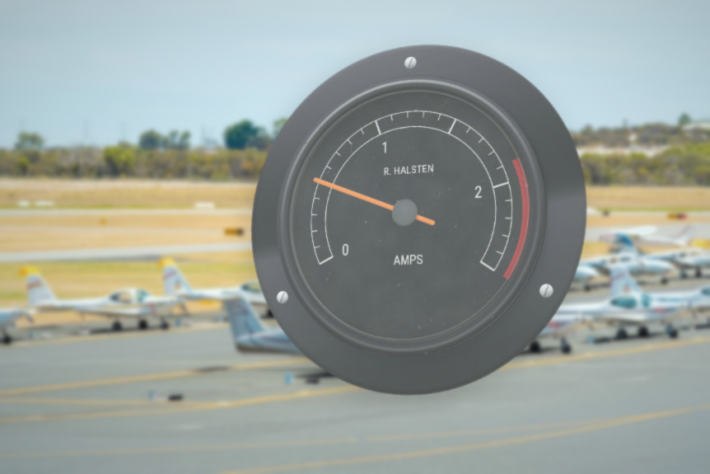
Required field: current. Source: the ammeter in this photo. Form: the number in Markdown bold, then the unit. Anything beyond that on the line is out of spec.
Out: **0.5** A
